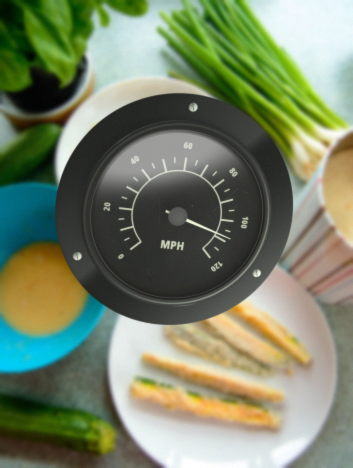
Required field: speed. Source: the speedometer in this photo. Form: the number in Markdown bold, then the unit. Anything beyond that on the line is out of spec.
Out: **107.5** mph
